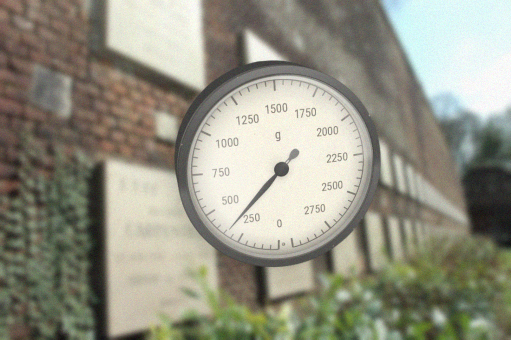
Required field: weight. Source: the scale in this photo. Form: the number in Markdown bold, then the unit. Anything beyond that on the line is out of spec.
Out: **350** g
